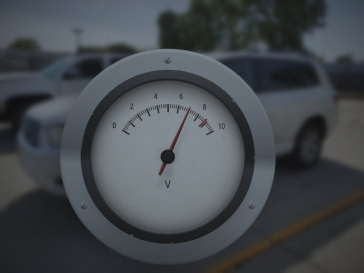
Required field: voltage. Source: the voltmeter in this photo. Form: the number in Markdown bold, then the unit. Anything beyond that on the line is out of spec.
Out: **7** V
